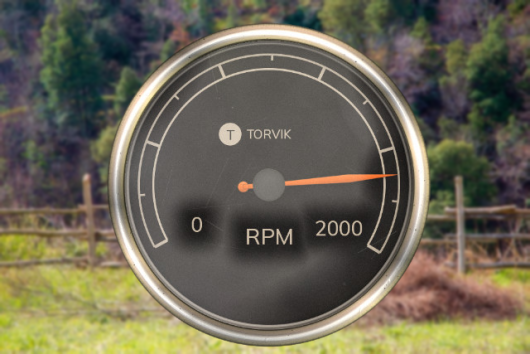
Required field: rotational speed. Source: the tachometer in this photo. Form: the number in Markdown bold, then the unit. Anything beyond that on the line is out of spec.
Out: **1700** rpm
